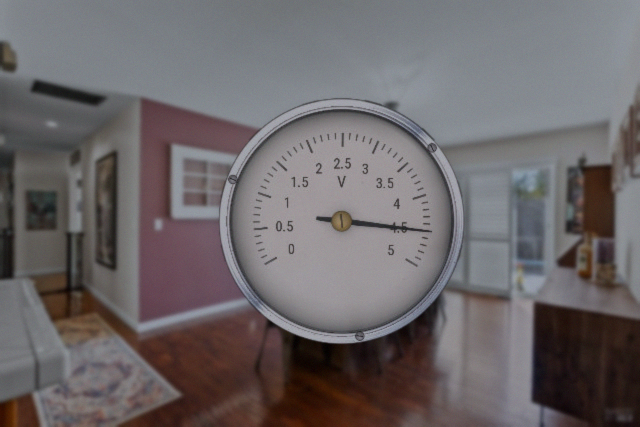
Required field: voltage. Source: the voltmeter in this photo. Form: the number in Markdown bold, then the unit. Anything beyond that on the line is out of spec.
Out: **4.5** V
